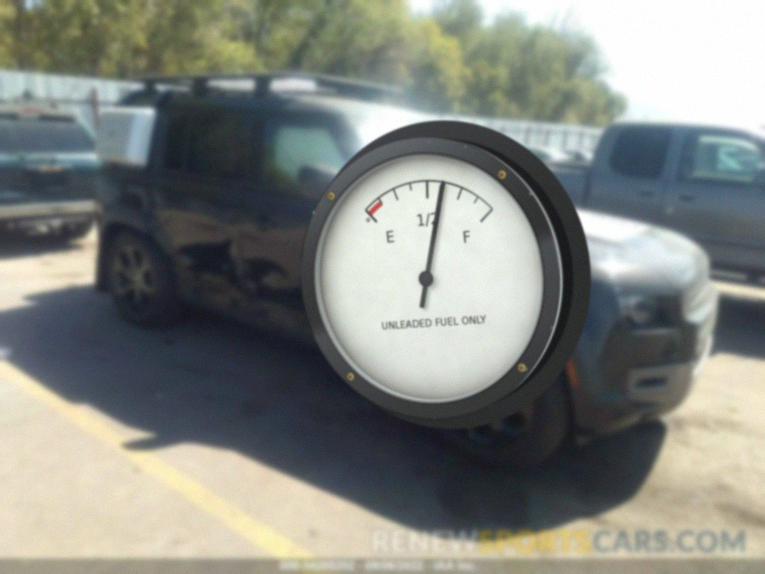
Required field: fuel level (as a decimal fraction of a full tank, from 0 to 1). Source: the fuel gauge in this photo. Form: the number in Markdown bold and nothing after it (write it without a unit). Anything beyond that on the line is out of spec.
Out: **0.625**
